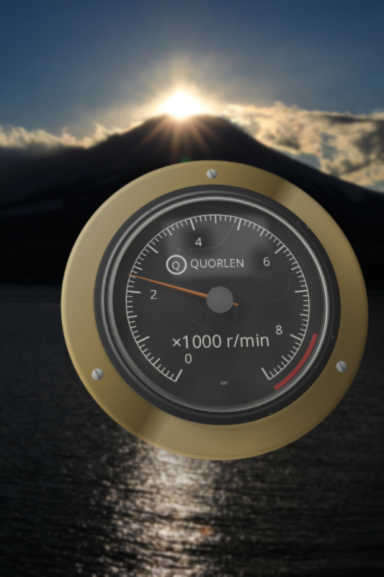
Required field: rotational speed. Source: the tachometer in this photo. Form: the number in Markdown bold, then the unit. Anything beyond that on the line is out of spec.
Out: **2300** rpm
